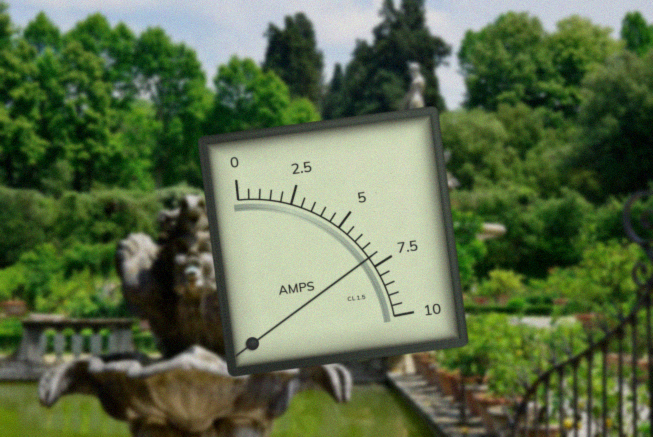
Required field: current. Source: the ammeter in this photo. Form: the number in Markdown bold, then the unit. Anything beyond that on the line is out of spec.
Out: **7** A
